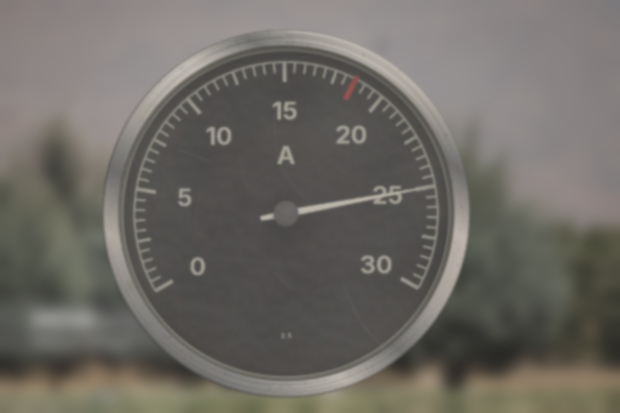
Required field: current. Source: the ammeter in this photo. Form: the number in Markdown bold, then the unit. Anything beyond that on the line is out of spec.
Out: **25** A
